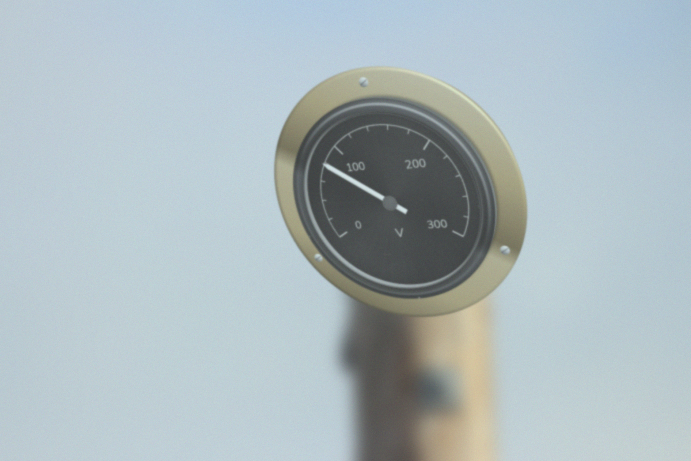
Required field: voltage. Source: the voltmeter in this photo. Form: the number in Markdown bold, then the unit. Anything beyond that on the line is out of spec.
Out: **80** V
